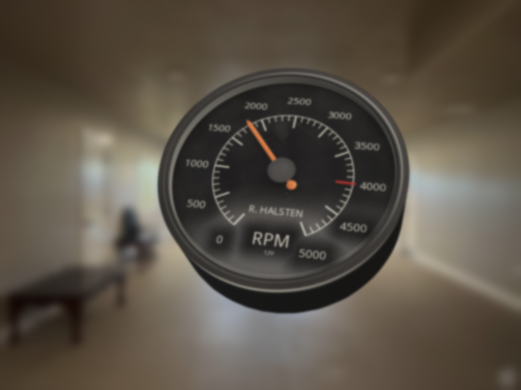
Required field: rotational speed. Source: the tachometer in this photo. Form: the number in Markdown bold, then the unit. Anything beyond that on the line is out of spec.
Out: **1800** rpm
